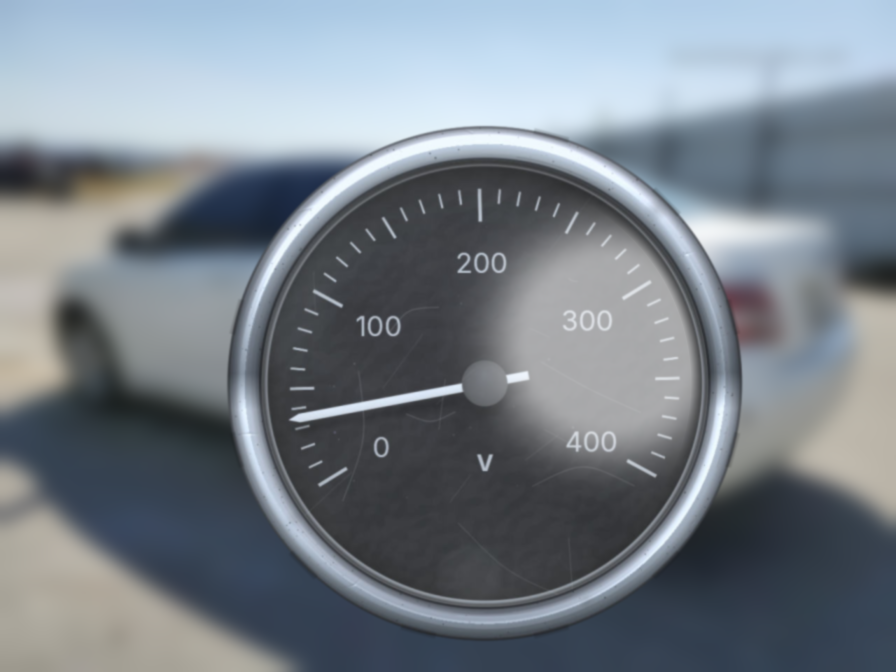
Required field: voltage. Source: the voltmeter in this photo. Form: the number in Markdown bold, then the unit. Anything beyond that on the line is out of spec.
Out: **35** V
